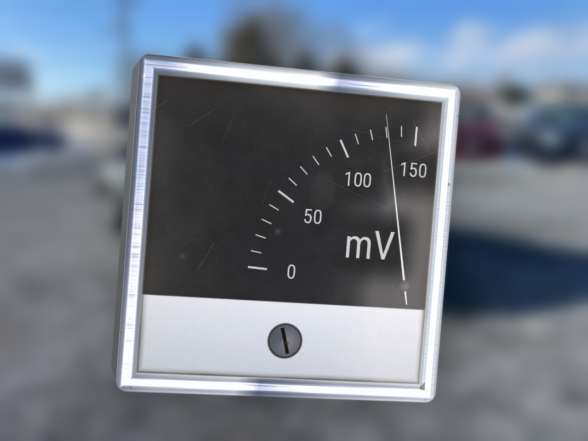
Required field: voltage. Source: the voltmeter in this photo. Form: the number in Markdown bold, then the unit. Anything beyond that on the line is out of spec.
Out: **130** mV
